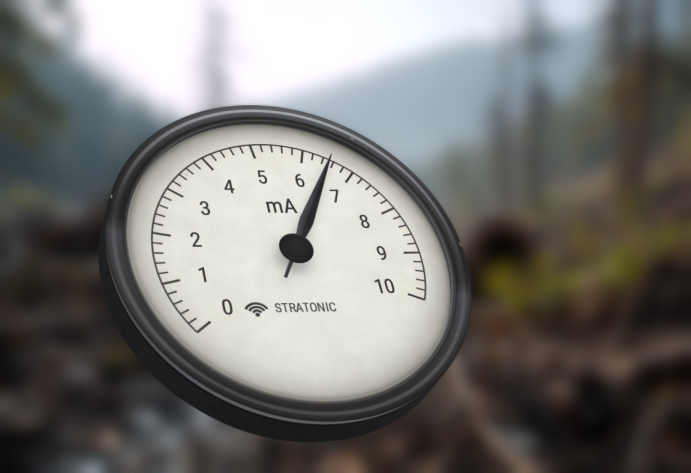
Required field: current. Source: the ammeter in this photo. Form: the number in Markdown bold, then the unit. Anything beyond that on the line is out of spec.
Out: **6.5** mA
